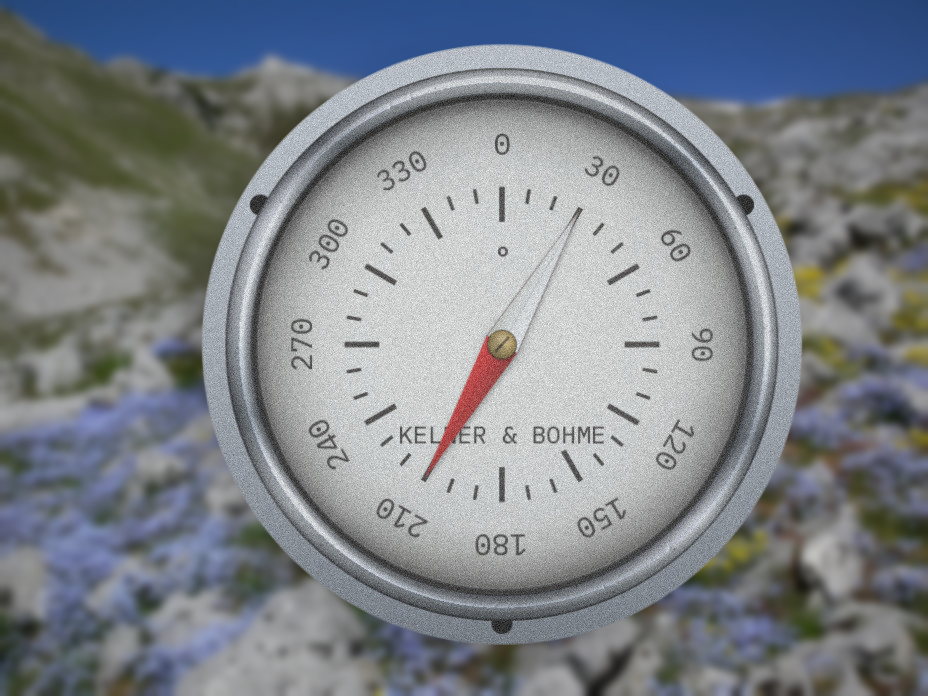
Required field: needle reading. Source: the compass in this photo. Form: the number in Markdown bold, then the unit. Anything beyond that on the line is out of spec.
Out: **210** °
